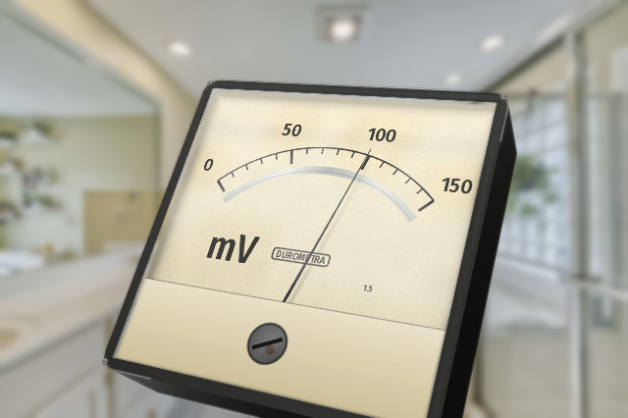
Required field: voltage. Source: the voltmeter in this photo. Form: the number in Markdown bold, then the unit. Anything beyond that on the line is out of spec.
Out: **100** mV
